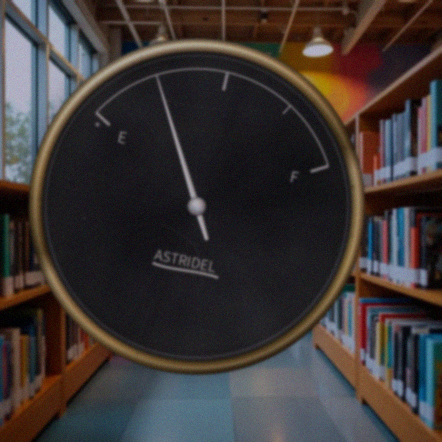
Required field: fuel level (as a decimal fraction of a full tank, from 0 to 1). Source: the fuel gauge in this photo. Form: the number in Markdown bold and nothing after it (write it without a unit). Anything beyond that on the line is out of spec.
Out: **0.25**
